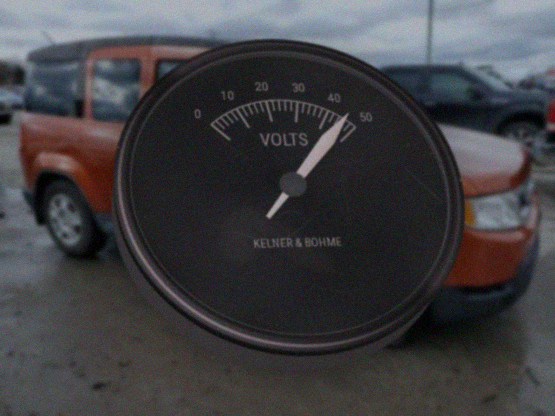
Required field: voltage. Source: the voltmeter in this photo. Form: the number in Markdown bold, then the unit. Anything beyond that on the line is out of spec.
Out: **46** V
